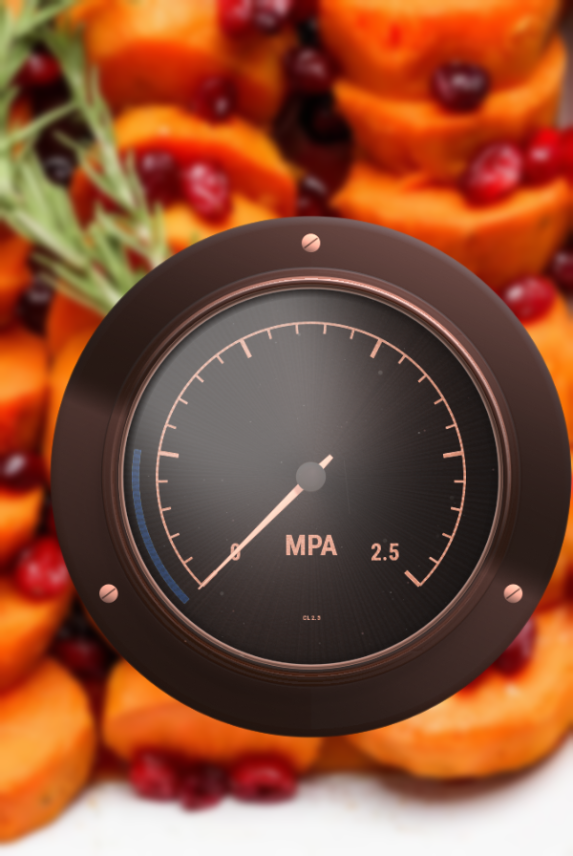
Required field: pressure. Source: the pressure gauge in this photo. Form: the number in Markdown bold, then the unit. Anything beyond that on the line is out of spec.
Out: **0** MPa
